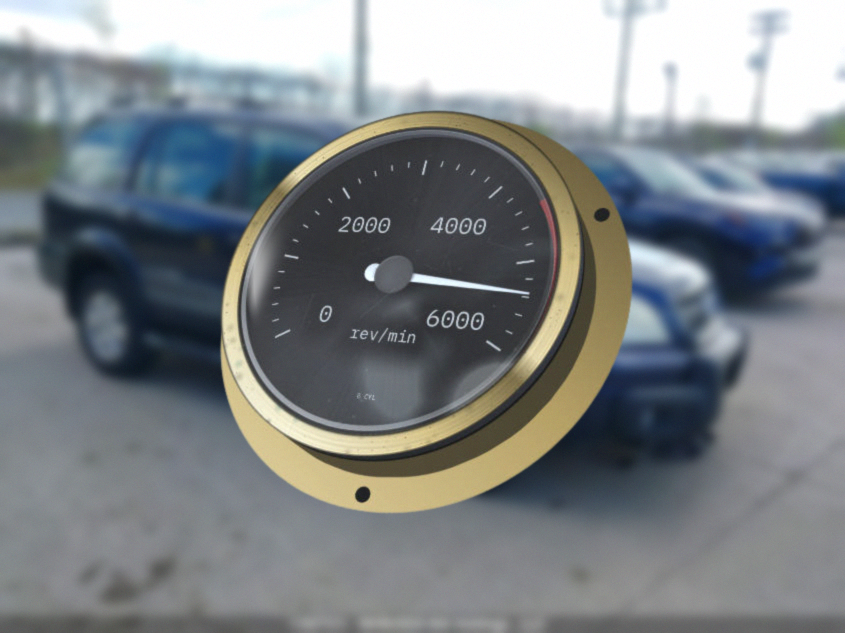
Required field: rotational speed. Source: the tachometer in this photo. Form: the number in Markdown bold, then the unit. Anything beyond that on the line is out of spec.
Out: **5400** rpm
